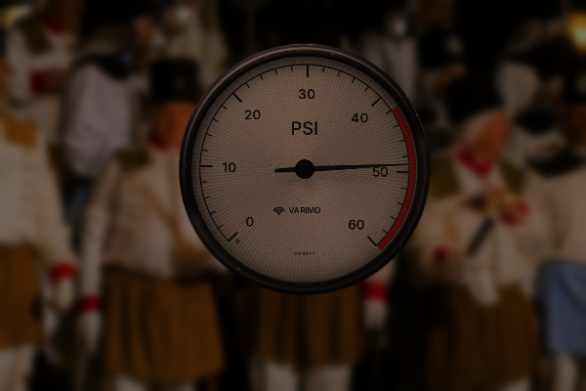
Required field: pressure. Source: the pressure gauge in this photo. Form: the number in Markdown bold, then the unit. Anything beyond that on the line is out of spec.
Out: **49** psi
